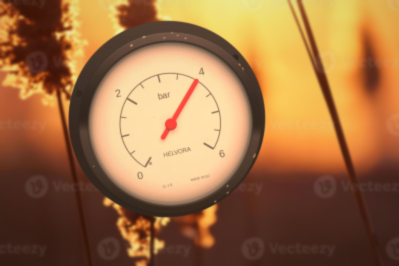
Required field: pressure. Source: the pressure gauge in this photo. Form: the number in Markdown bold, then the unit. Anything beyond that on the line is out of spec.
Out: **4** bar
